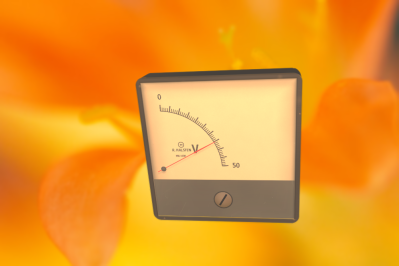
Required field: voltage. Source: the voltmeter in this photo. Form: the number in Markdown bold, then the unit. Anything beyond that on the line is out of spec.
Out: **35** V
